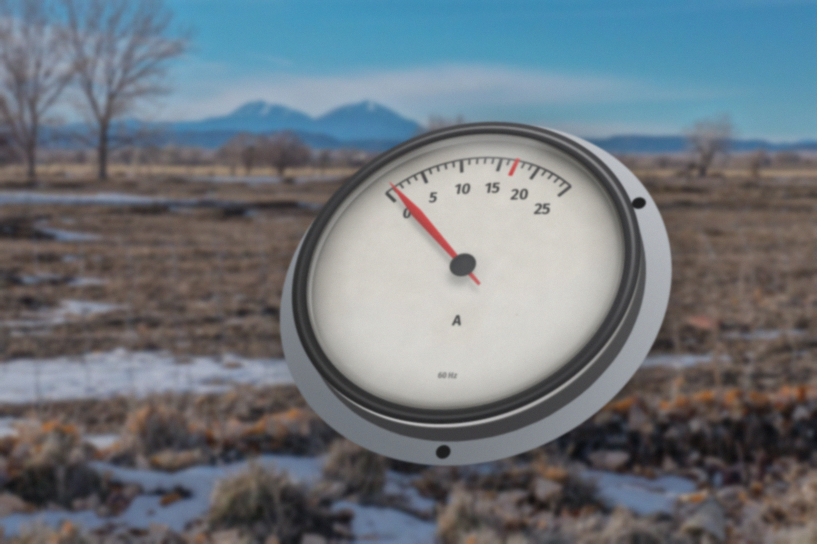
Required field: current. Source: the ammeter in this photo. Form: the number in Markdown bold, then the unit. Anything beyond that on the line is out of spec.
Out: **1** A
